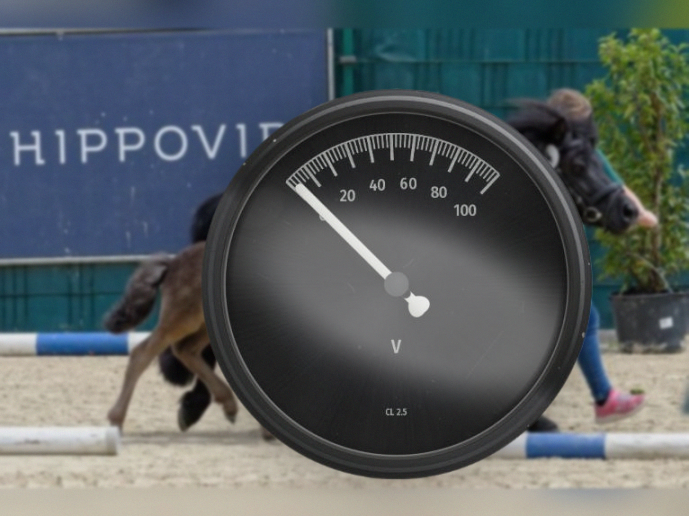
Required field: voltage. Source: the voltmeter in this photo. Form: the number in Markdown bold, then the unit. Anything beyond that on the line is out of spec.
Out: **2** V
